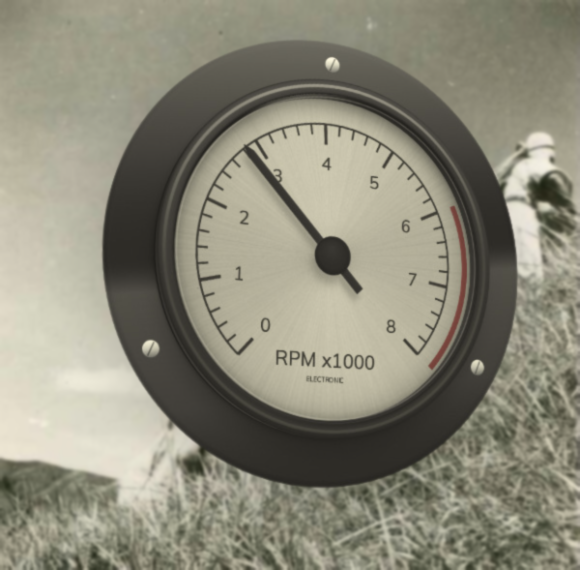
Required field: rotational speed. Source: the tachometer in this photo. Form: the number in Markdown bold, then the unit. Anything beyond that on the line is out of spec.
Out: **2800** rpm
